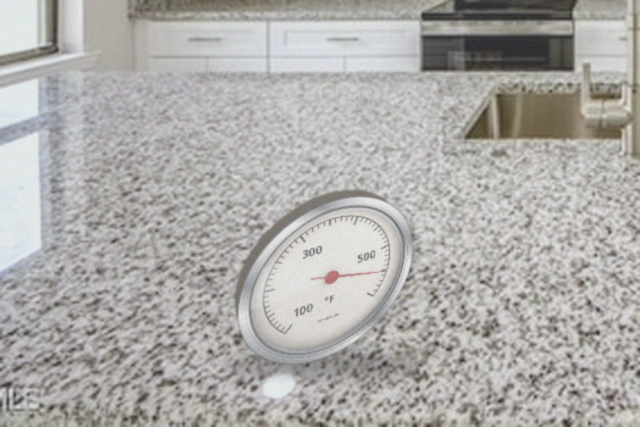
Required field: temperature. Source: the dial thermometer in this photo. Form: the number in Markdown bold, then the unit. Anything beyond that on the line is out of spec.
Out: **550** °F
